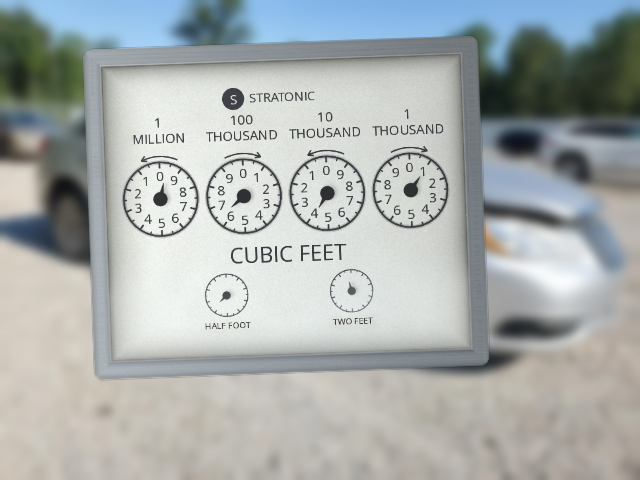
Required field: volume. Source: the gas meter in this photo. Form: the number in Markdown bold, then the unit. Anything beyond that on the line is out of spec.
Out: **964100** ft³
